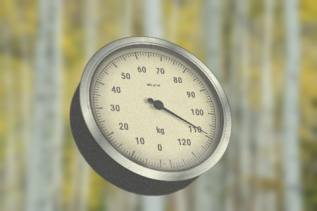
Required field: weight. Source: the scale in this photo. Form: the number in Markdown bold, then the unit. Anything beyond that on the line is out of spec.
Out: **110** kg
